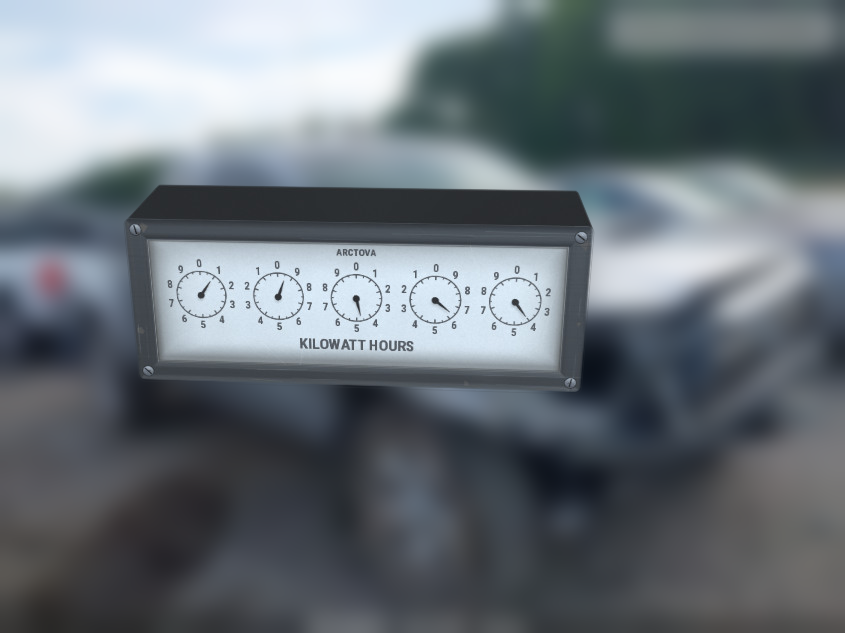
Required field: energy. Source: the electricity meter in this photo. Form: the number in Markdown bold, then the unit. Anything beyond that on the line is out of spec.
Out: **9464** kWh
